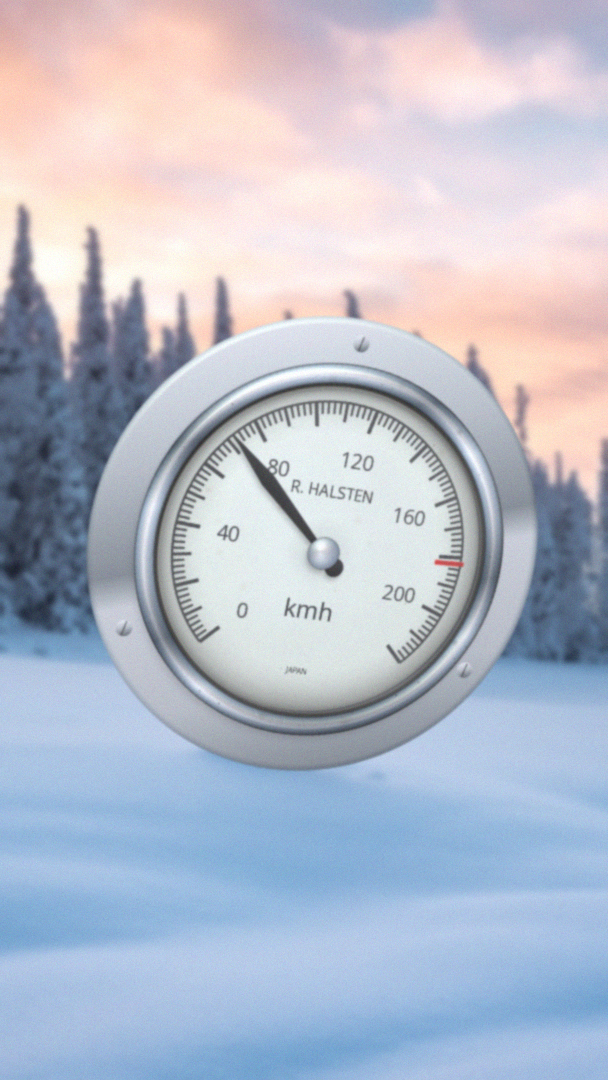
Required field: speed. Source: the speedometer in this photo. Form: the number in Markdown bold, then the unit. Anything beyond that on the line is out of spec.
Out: **72** km/h
